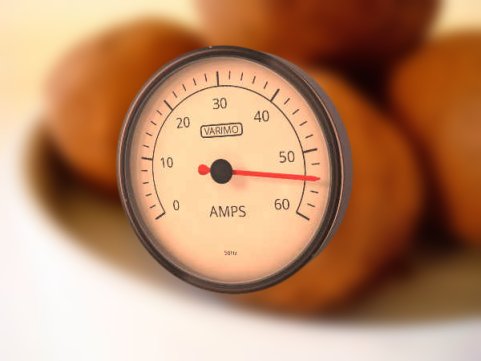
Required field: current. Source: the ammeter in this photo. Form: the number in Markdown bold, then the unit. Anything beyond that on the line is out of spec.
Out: **54** A
